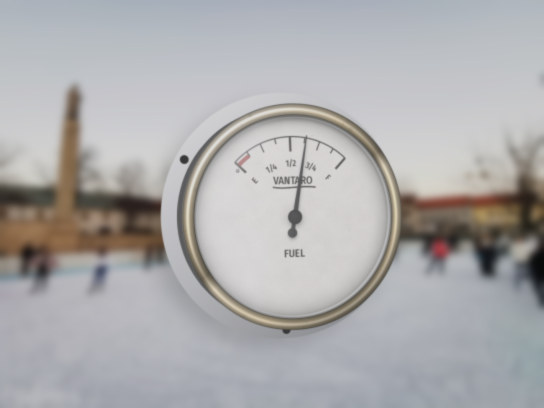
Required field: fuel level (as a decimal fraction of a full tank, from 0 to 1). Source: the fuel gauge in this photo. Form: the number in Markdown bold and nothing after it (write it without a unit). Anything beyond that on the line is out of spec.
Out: **0.625**
